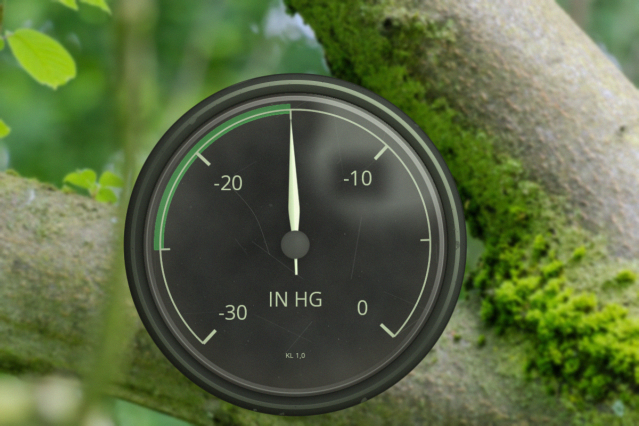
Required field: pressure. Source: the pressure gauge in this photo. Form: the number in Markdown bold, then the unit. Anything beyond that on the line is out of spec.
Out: **-15** inHg
